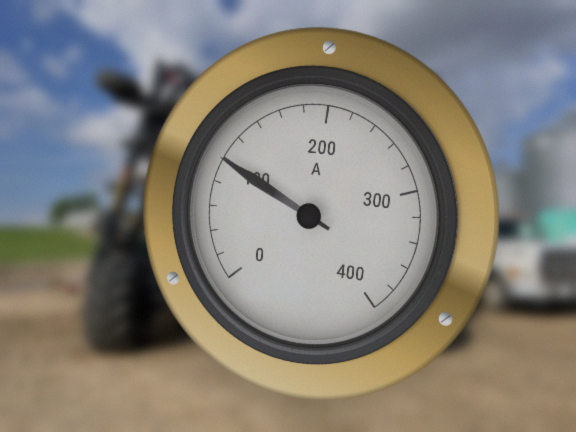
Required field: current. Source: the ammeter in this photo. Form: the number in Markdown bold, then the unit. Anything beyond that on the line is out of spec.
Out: **100** A
